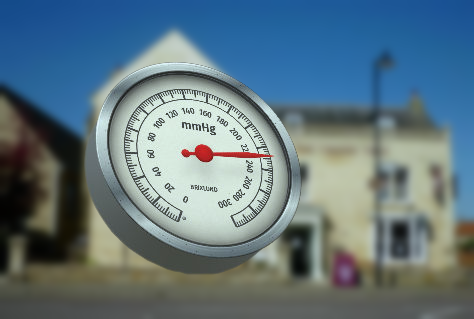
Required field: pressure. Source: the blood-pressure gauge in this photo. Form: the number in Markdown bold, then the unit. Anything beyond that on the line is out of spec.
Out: **230** mmHg
